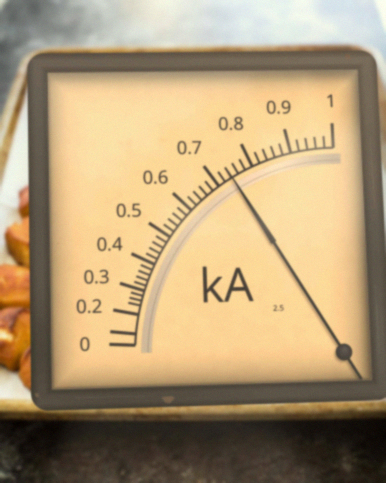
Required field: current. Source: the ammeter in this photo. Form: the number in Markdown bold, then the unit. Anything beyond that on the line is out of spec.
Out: **0.74** kA
